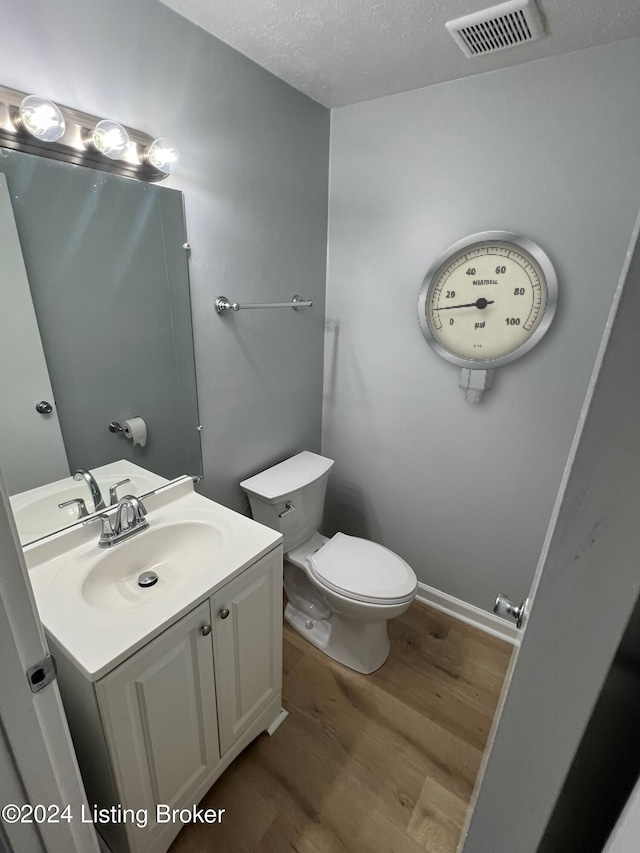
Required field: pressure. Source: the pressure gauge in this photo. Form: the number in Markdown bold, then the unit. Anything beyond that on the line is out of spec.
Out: **10** psi
